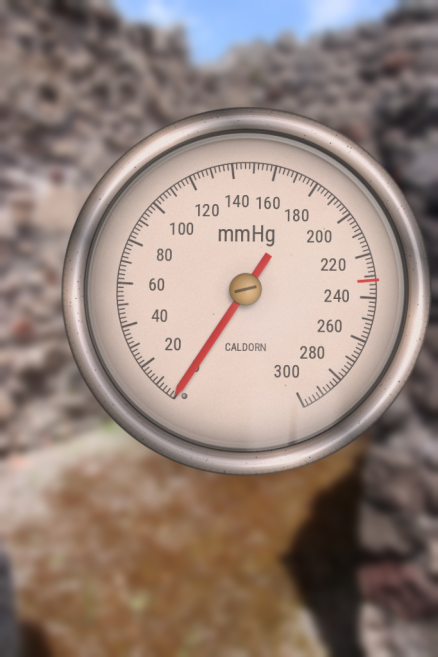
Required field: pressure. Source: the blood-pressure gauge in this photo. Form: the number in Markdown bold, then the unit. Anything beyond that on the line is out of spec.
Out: **0** mmHg
